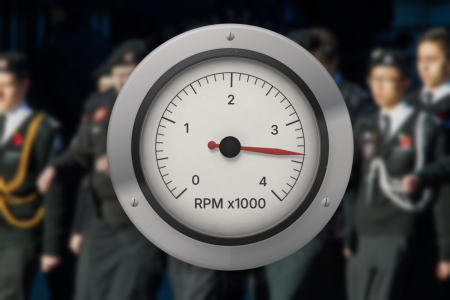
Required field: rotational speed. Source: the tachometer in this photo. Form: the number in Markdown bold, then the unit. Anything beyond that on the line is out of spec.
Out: **3400** rpm
